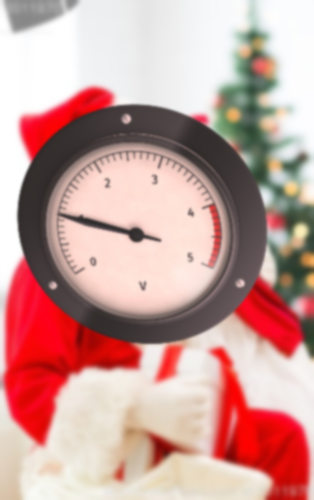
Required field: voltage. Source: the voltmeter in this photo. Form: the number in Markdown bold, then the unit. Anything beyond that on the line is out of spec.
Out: **1** V
